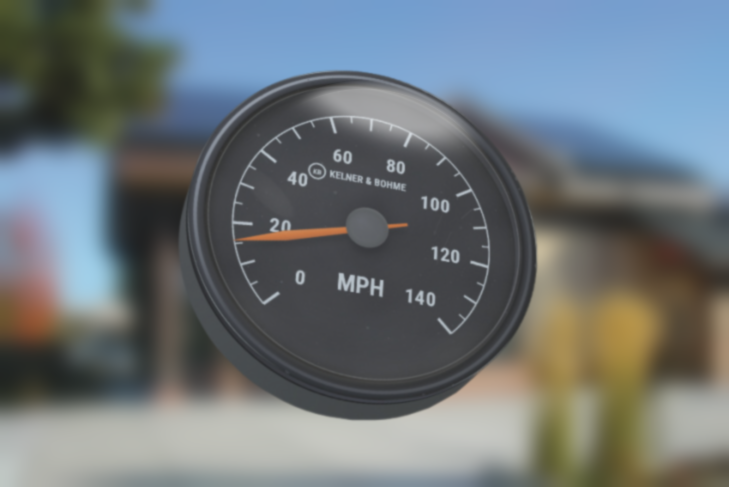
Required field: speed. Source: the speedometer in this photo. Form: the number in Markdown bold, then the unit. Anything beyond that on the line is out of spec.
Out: **15** mph
